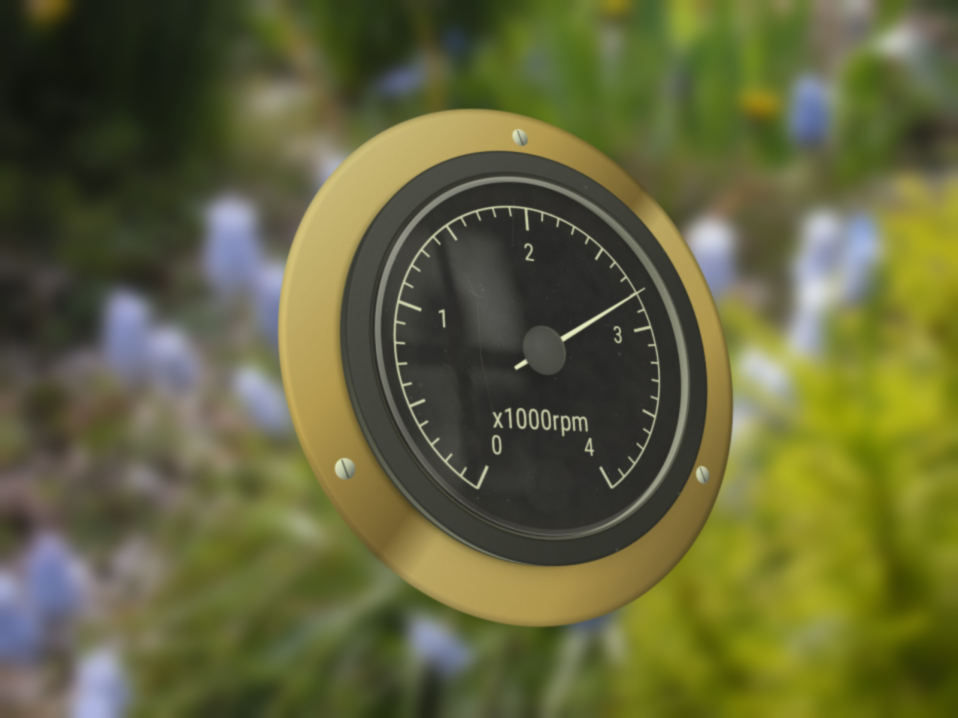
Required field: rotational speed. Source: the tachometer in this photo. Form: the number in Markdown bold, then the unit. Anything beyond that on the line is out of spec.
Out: **2800** rpm
